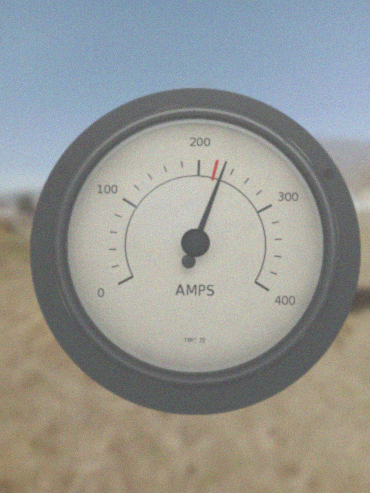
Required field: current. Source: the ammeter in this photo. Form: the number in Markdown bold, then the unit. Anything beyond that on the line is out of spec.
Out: **230** A
